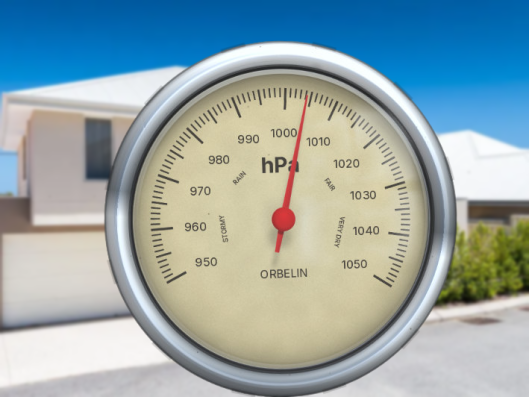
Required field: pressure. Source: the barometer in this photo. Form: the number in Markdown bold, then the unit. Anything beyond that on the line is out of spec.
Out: **1004** hPa
